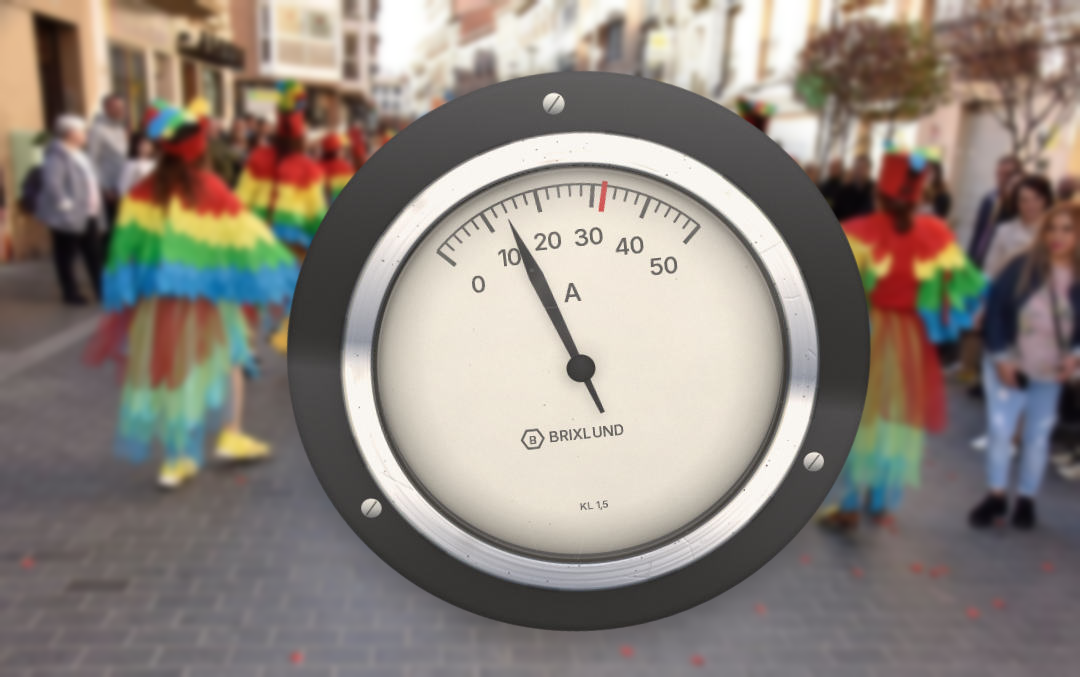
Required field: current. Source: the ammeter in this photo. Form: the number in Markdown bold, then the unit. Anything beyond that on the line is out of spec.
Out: **14** A
